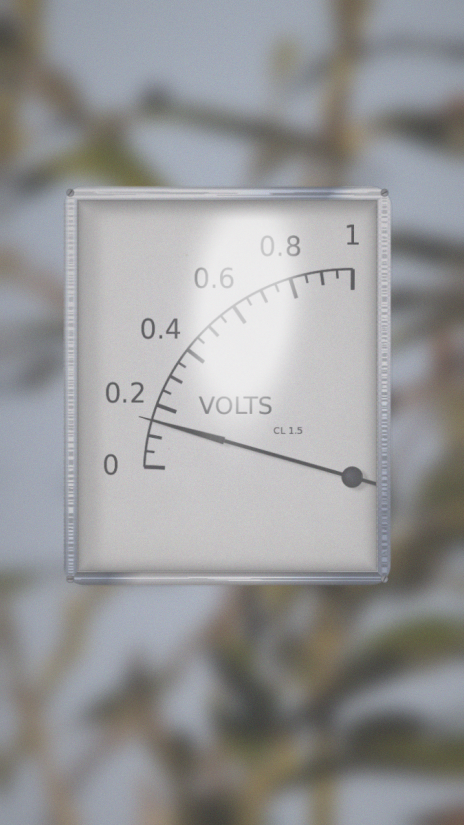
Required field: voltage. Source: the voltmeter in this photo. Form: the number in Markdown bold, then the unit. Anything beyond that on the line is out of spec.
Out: **0.15** V
